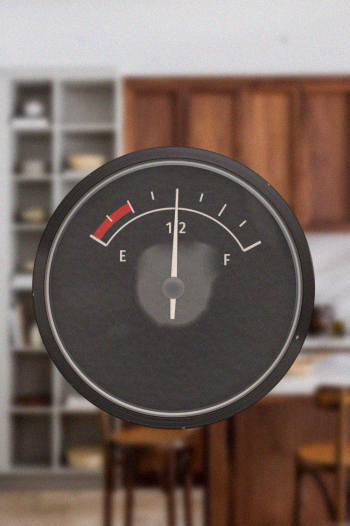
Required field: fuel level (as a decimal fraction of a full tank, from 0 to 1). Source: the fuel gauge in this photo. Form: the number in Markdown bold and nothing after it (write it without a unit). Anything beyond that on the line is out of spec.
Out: **0.5**
